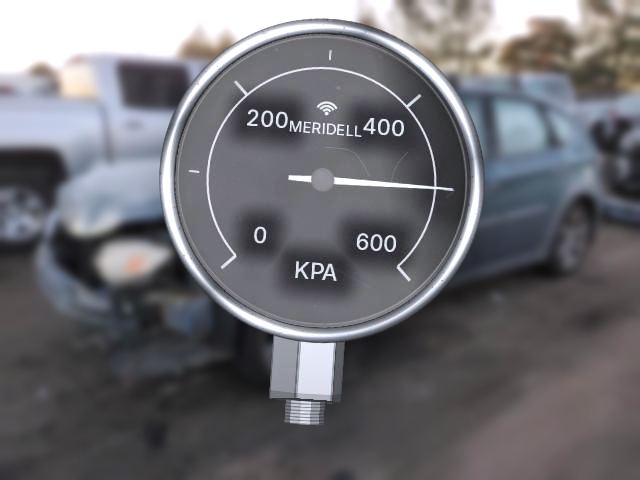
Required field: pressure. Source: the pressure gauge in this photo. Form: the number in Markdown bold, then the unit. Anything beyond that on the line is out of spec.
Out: **500** kPa
